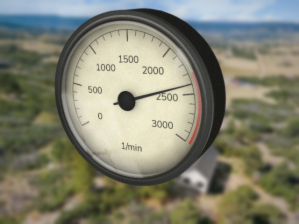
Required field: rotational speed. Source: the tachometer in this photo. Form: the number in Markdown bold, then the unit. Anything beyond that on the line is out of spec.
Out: **2400** rpm
